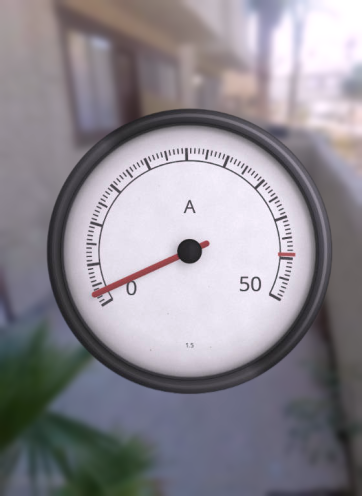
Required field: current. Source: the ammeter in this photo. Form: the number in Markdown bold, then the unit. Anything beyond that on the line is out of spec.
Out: **1.5** A
